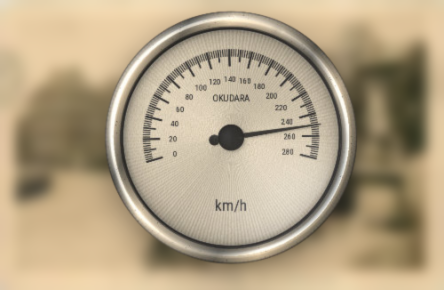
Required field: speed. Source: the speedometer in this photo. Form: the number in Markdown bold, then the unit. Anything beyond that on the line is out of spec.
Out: **250** km/h
